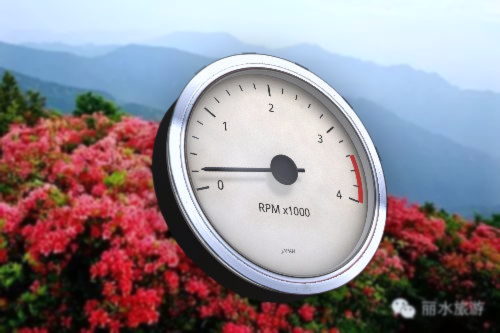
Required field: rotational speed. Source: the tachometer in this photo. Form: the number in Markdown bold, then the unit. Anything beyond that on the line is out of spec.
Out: **200** rpm
